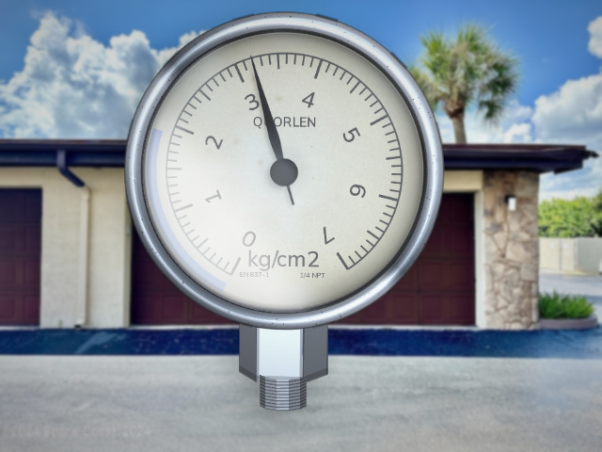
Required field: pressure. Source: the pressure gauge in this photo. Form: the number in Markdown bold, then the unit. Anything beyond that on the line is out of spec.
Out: **3.2** kg/cm²
